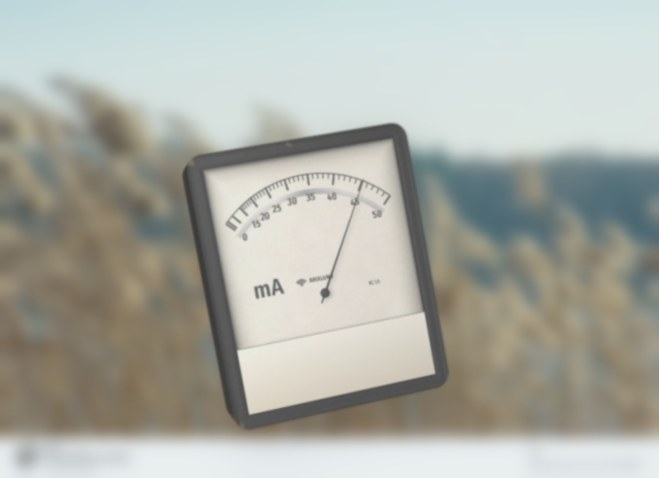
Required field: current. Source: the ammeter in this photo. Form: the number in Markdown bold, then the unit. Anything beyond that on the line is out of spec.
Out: **45** mA
